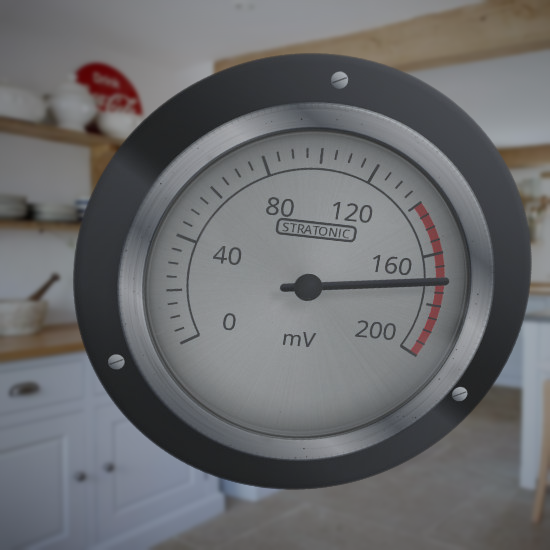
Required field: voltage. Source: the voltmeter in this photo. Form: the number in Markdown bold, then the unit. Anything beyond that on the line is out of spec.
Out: **170** mV
